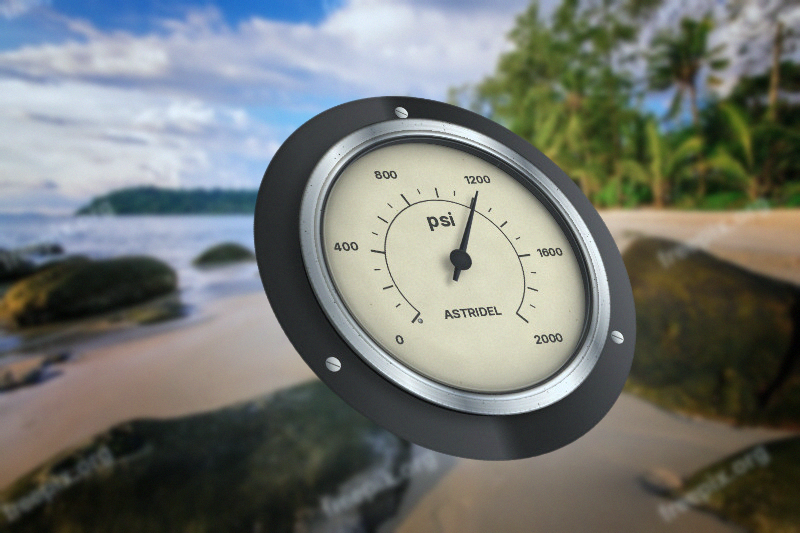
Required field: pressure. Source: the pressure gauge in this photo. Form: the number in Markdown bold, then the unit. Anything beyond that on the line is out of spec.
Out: **1200** psi
